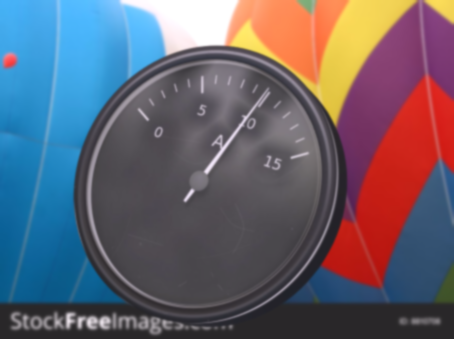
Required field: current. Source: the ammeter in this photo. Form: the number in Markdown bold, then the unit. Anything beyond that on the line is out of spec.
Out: **10** A
